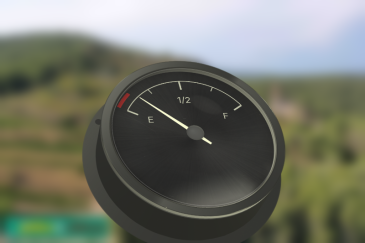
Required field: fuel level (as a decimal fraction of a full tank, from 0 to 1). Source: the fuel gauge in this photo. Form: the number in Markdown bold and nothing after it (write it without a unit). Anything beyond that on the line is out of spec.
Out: **0.125**
